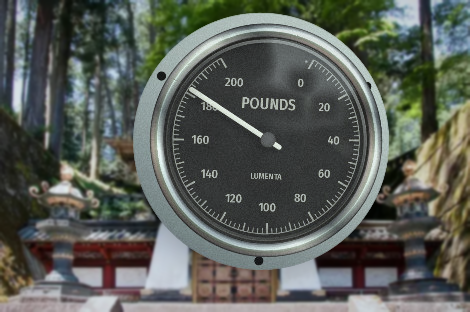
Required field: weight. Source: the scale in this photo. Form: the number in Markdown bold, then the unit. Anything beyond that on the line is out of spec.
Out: **182** lb
